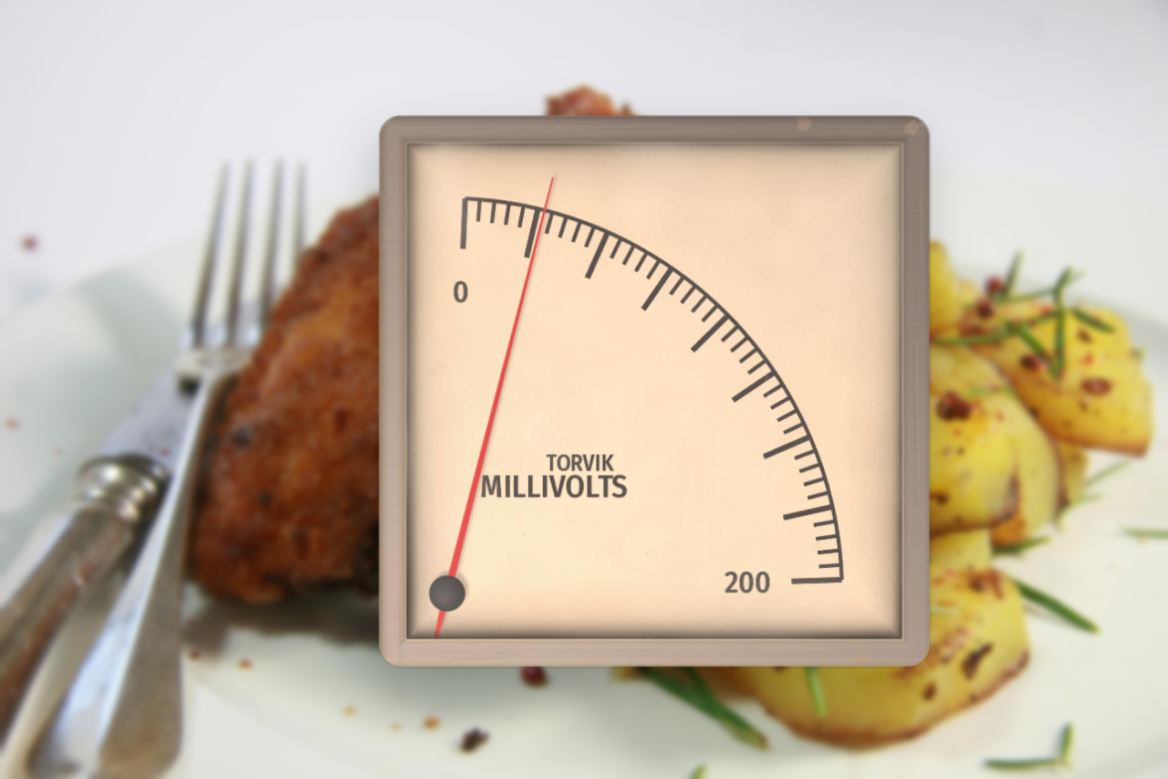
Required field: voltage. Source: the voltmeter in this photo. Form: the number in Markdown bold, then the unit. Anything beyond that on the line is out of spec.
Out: **27.5** mV
